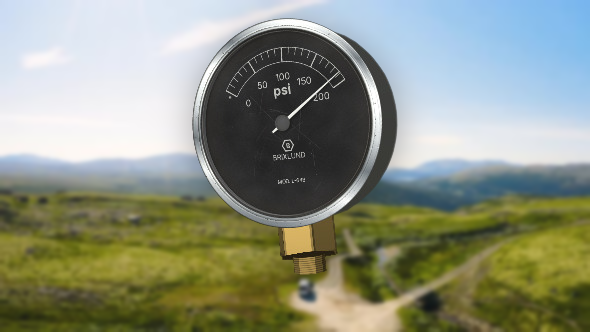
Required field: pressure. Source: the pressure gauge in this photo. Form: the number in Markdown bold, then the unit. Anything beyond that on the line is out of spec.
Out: **190** psi
